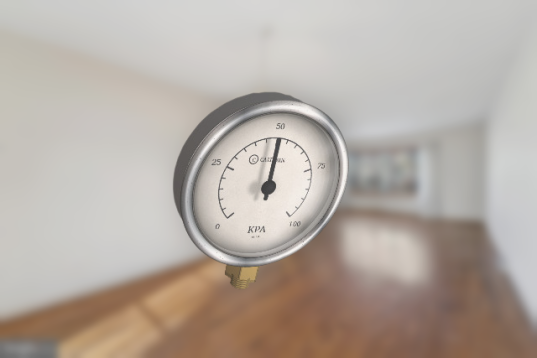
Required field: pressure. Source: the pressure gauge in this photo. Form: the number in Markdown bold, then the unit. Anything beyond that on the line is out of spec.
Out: **50** kPa
